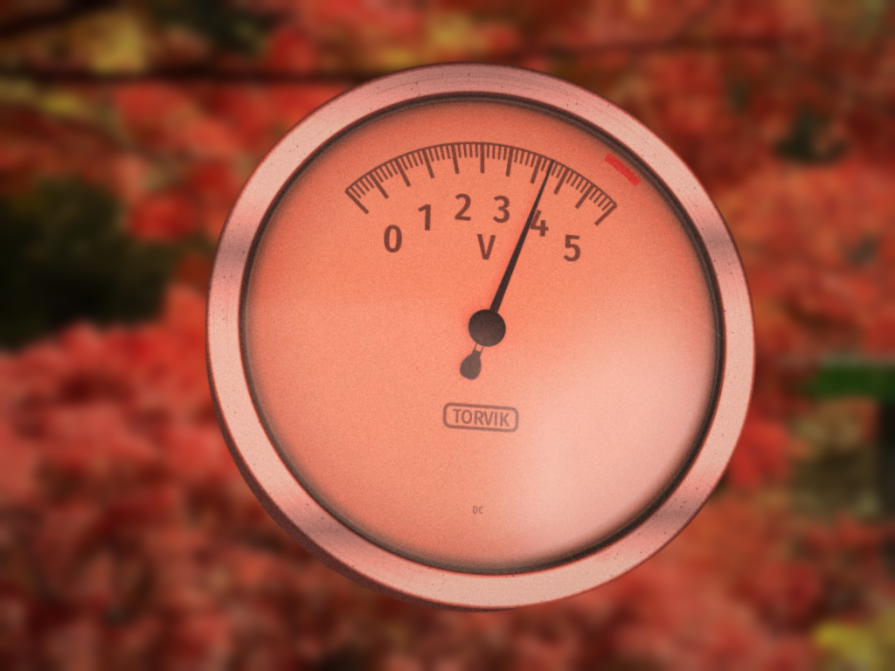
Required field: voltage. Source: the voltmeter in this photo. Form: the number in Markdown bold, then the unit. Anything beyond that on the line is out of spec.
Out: **3.7** V
